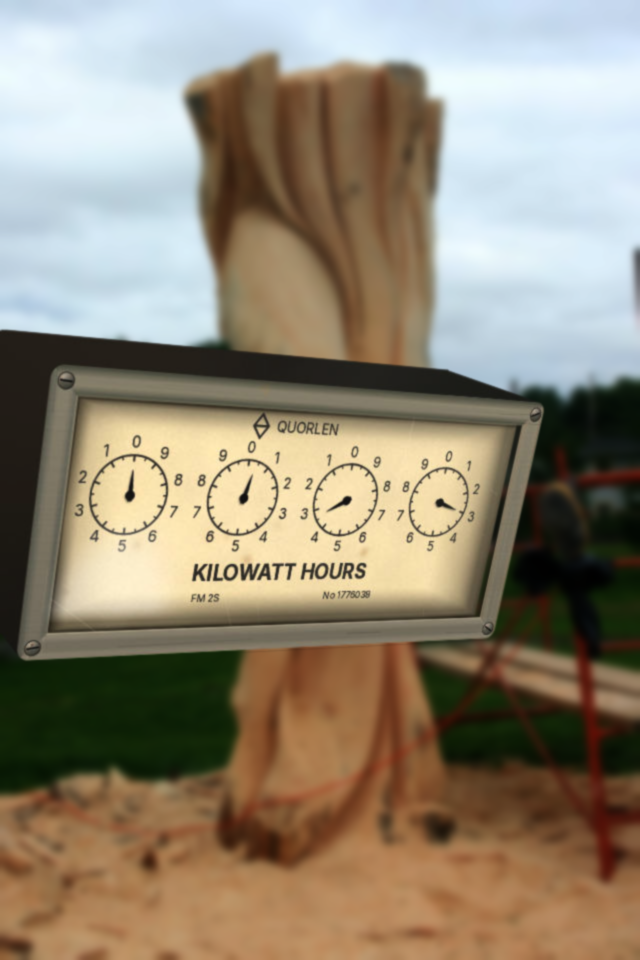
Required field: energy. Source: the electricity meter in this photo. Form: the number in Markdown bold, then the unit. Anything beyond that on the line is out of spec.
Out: **33** kWh
